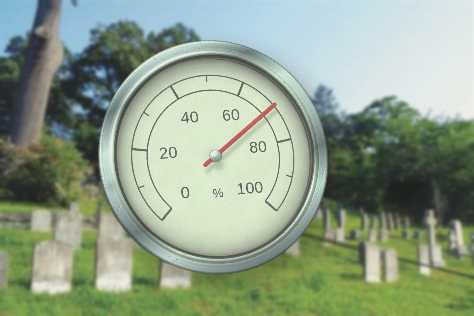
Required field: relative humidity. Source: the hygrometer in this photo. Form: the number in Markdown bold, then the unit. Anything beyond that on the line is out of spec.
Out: **70** %
